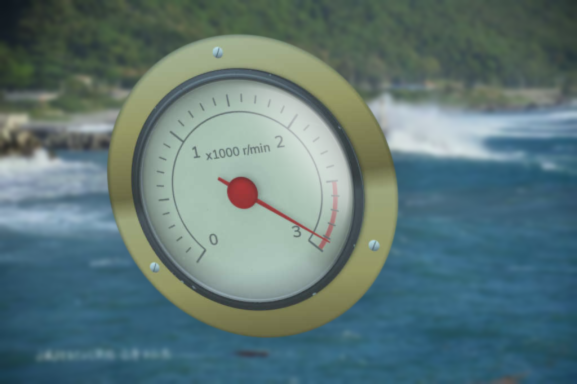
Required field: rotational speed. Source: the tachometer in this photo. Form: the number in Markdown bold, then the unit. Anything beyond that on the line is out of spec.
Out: **2900** rpm
